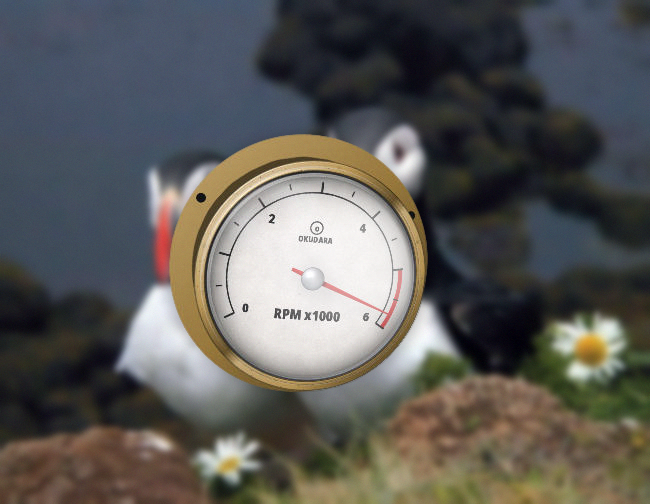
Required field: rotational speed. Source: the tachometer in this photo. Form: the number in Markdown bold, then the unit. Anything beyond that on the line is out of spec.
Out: **5750** rpm
